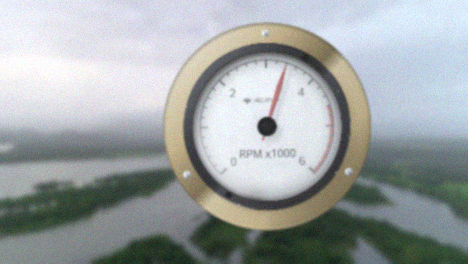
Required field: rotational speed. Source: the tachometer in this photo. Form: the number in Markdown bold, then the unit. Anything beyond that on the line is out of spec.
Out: **3400** rpm
